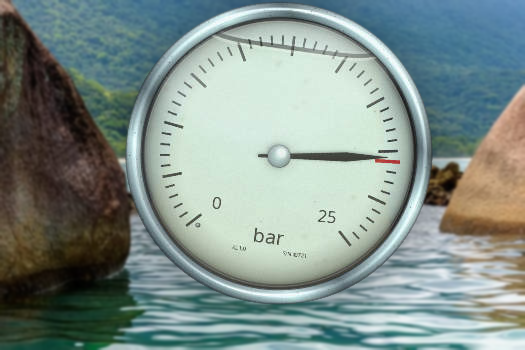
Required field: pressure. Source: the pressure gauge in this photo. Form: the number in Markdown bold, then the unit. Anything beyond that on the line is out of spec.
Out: **20.25** bar
